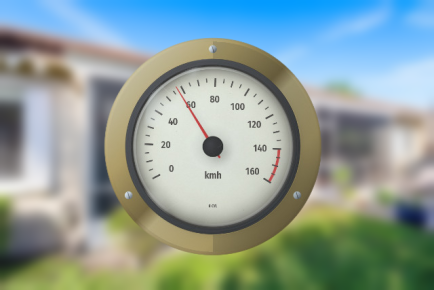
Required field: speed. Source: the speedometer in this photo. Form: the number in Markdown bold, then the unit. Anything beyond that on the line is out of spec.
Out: **57.5** km/h
